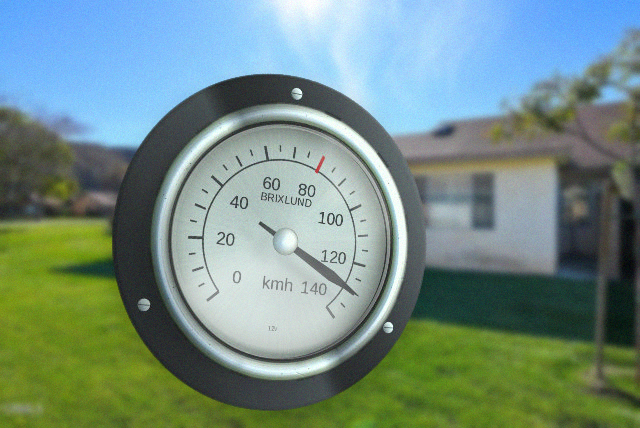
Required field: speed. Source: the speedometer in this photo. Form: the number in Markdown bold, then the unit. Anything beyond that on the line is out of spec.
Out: **130** km/h
